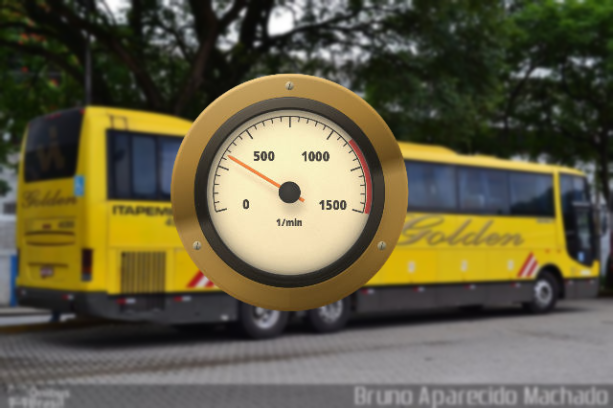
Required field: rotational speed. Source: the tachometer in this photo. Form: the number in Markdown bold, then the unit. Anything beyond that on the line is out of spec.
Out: **325** rpm
